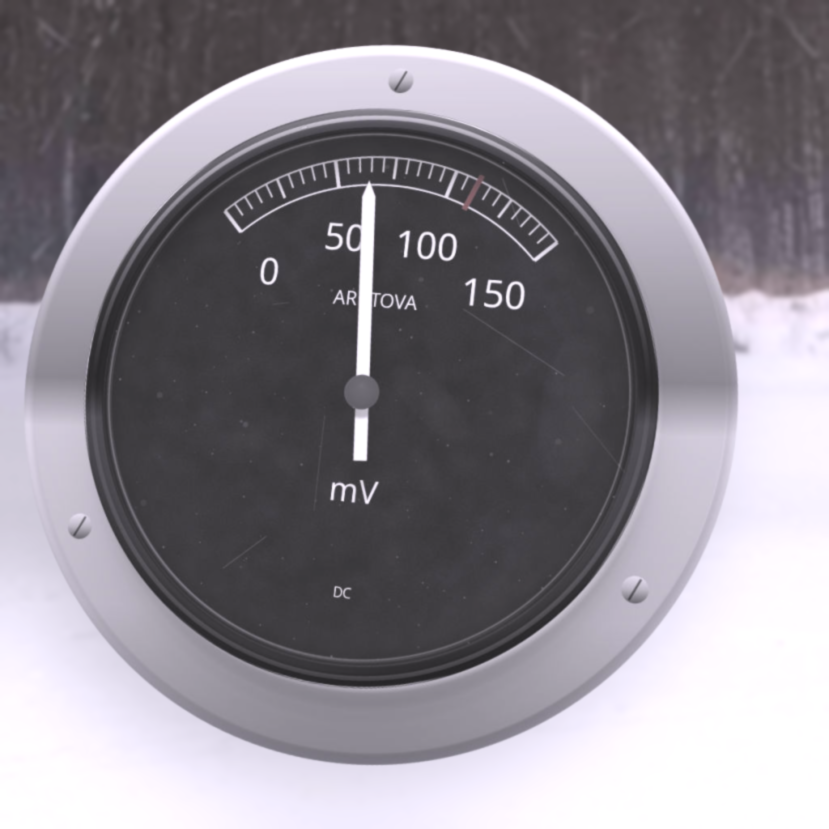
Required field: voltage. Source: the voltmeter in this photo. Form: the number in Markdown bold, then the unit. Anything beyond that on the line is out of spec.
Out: **65** mV
